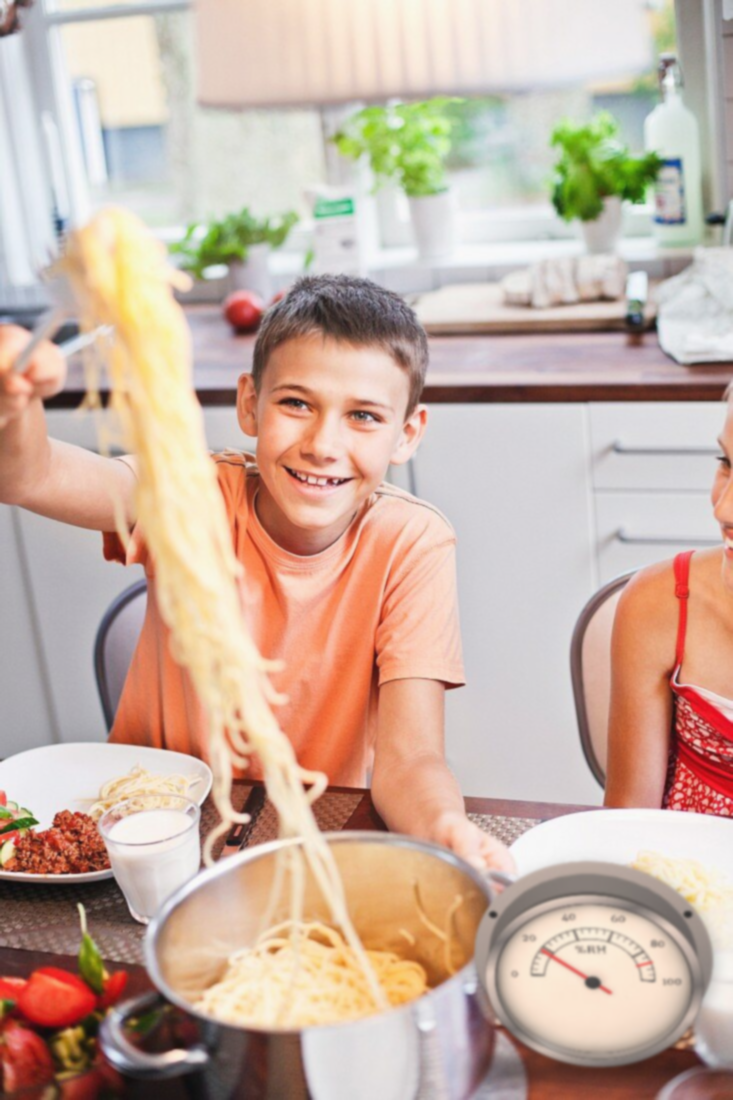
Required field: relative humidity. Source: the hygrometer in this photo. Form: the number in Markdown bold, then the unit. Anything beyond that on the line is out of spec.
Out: **20** %
